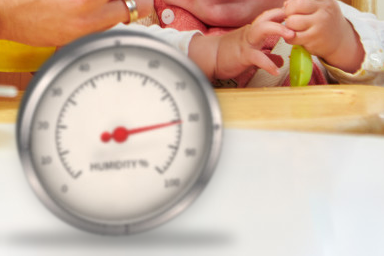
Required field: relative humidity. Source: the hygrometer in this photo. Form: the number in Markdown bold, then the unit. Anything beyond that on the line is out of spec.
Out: **80** %
